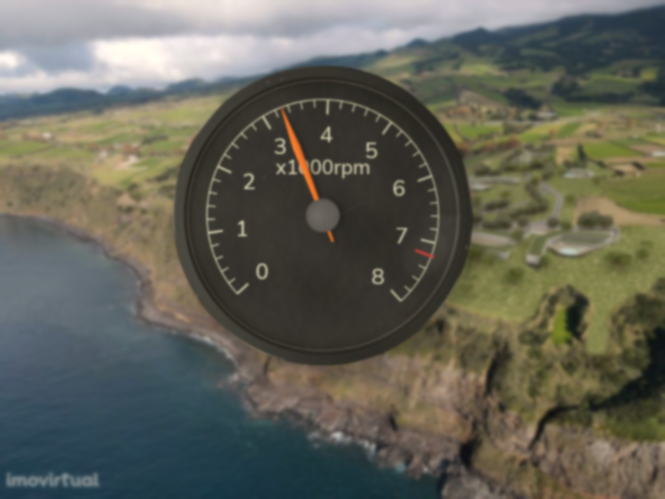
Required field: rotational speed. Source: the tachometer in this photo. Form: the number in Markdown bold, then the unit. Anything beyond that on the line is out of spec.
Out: **3300** rpm
